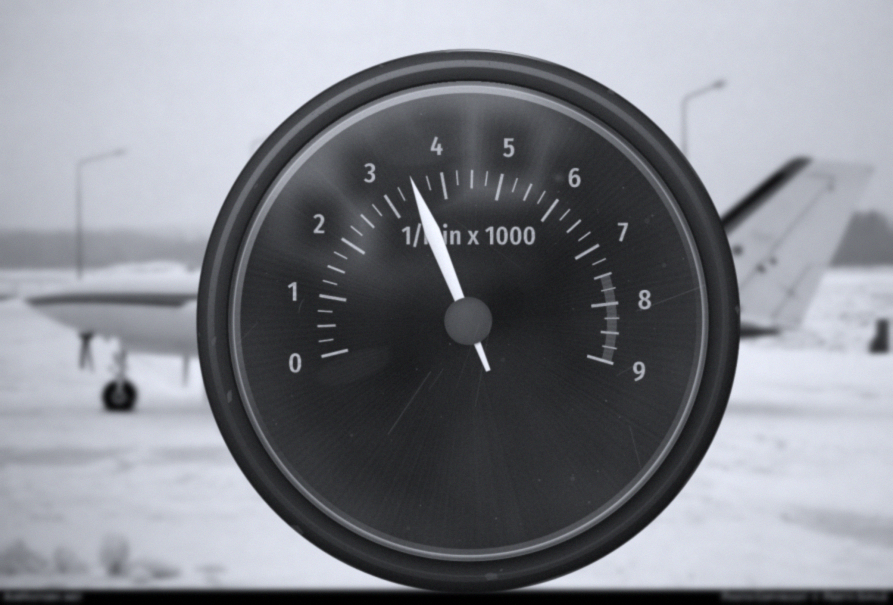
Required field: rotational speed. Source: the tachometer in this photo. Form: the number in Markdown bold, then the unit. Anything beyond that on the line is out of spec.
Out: **3500** rpm
